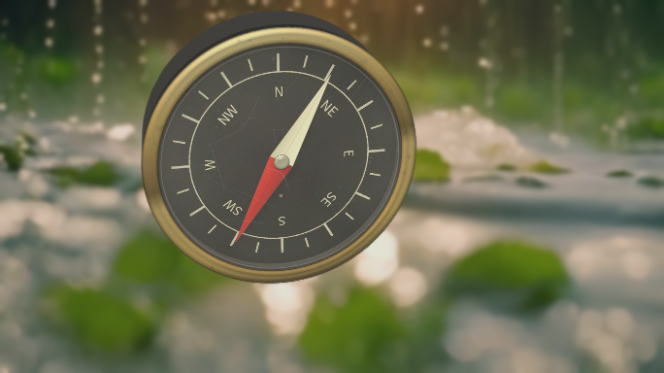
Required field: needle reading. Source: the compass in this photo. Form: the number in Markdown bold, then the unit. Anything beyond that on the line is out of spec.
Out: **210** °
